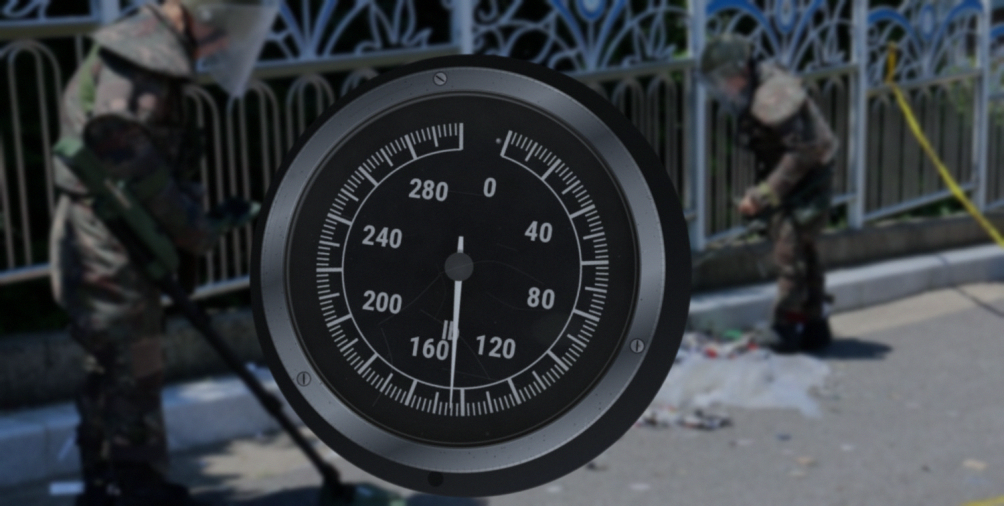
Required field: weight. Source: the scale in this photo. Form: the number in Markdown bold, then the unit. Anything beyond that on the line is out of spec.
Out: **144** lb
